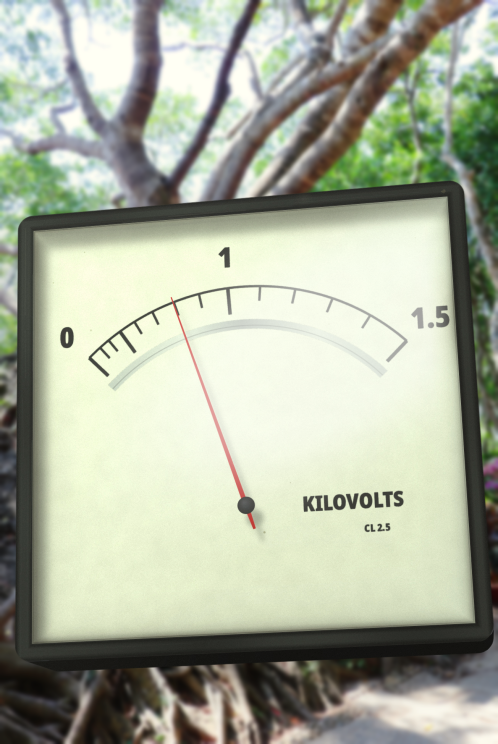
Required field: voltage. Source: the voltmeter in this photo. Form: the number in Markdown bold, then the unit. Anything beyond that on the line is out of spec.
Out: **0.8** kV
